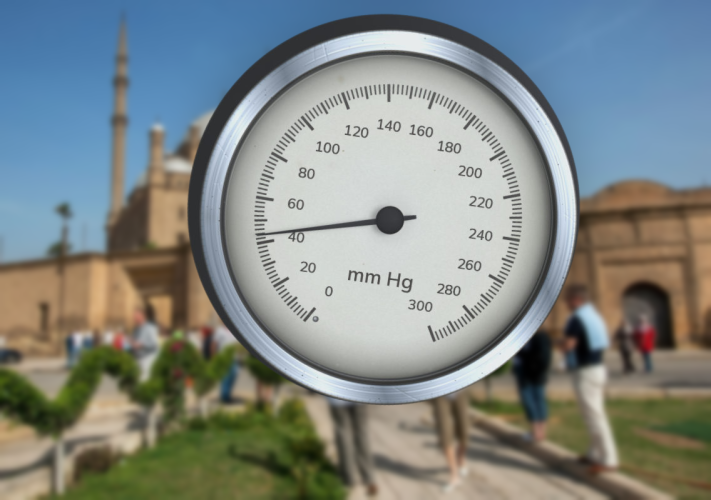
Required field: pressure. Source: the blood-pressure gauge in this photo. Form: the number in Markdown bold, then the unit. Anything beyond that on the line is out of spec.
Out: **44** mmHg
